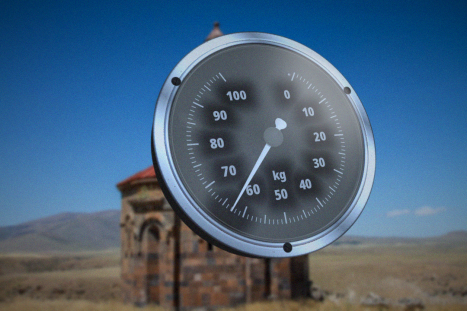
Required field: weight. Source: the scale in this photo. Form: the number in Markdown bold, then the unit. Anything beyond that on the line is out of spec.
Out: **63** kg
